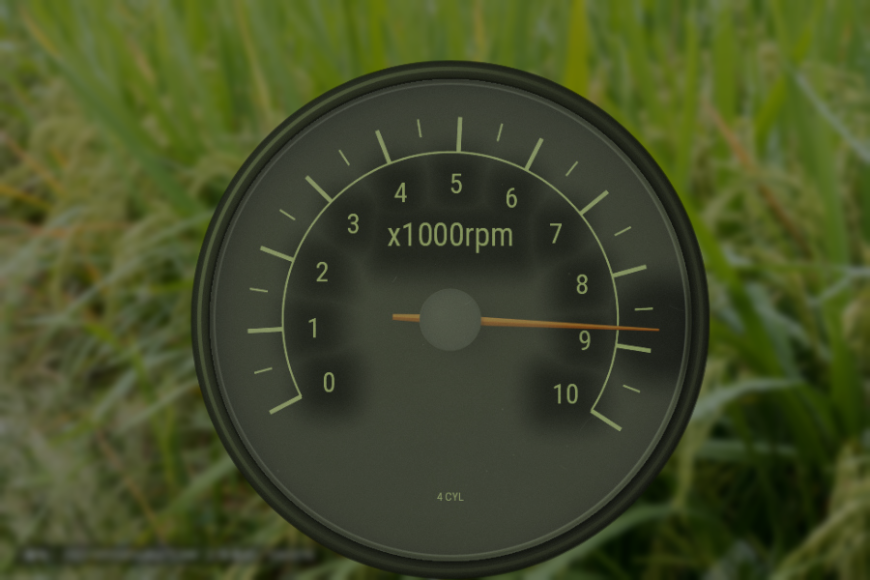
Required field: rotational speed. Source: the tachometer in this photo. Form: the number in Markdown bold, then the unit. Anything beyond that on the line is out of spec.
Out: **8750** rpm
